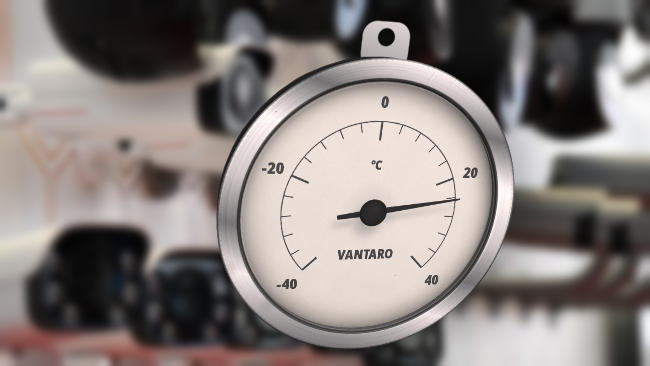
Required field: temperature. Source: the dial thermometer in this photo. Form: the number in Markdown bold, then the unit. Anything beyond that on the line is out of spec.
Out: **24** °C
